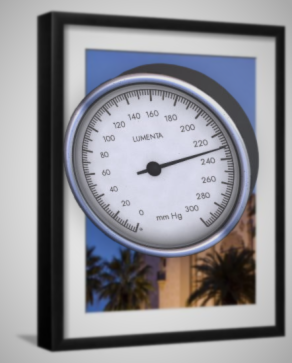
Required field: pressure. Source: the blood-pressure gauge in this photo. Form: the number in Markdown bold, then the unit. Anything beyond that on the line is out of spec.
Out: **230** mmHg
